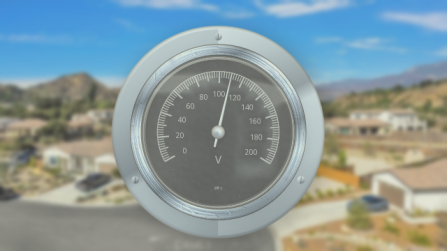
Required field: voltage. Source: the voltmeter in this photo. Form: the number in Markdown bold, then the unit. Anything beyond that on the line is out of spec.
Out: **110** V
